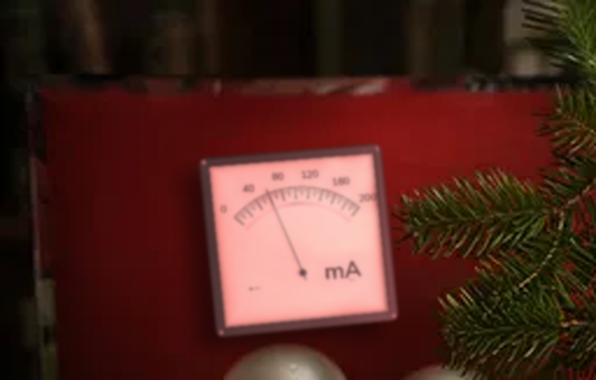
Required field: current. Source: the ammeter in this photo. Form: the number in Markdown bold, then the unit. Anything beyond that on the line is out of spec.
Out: **60** mA
